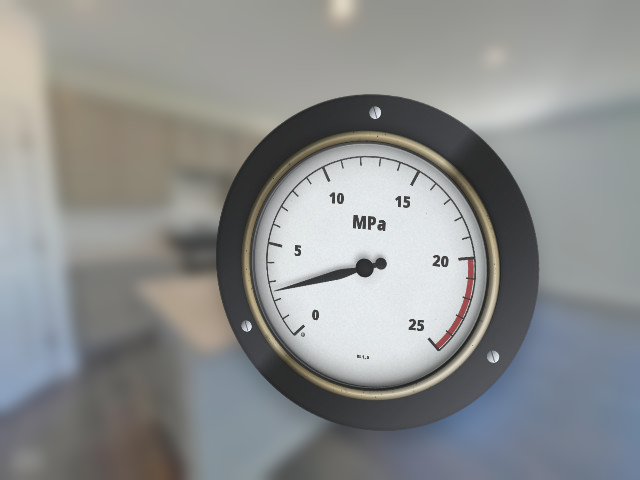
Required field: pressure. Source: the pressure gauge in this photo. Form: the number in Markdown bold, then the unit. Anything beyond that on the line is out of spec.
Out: **2.5** MPa
